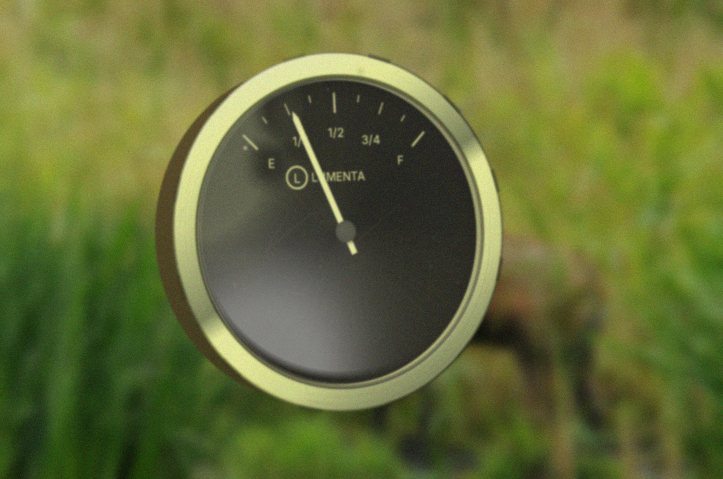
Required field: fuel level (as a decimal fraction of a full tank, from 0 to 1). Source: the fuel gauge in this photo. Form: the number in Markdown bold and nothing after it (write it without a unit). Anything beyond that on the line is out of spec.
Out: **0.25**
